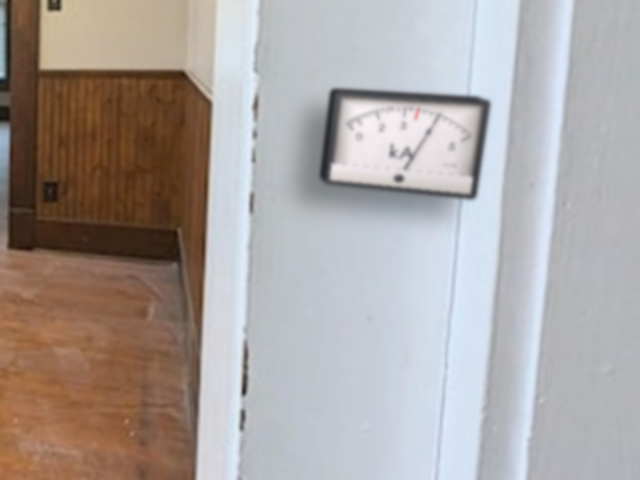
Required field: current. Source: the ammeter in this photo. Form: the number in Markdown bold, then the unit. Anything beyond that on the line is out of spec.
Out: **4** kA
